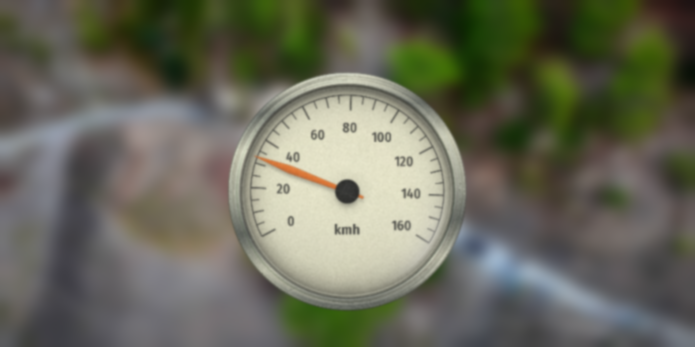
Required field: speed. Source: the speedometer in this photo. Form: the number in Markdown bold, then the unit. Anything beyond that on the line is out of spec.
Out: **32.5** km/h
